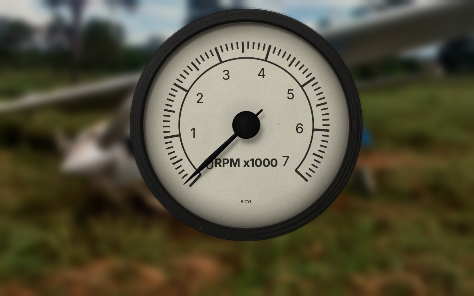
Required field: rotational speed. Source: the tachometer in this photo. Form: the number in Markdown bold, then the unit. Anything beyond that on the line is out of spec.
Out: **100** rpm
